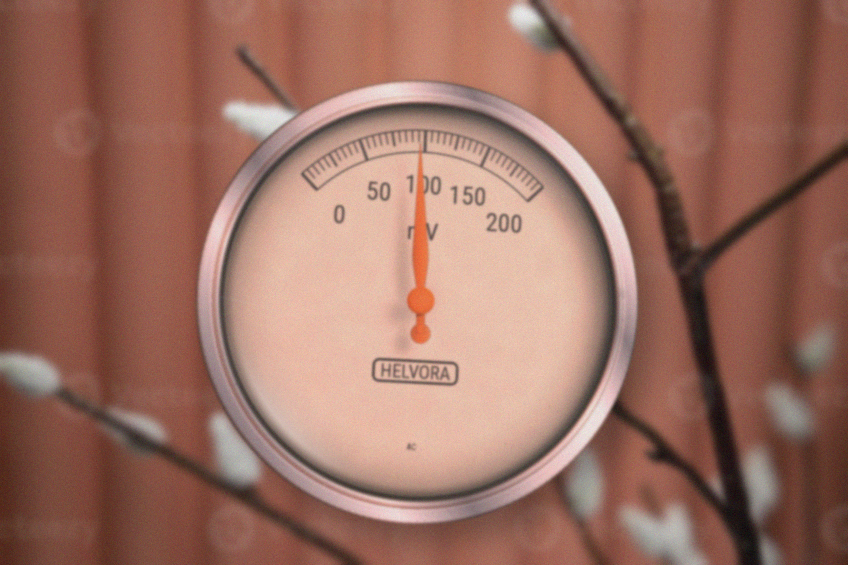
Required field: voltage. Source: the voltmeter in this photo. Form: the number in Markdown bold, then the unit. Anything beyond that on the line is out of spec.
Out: **95** mV
